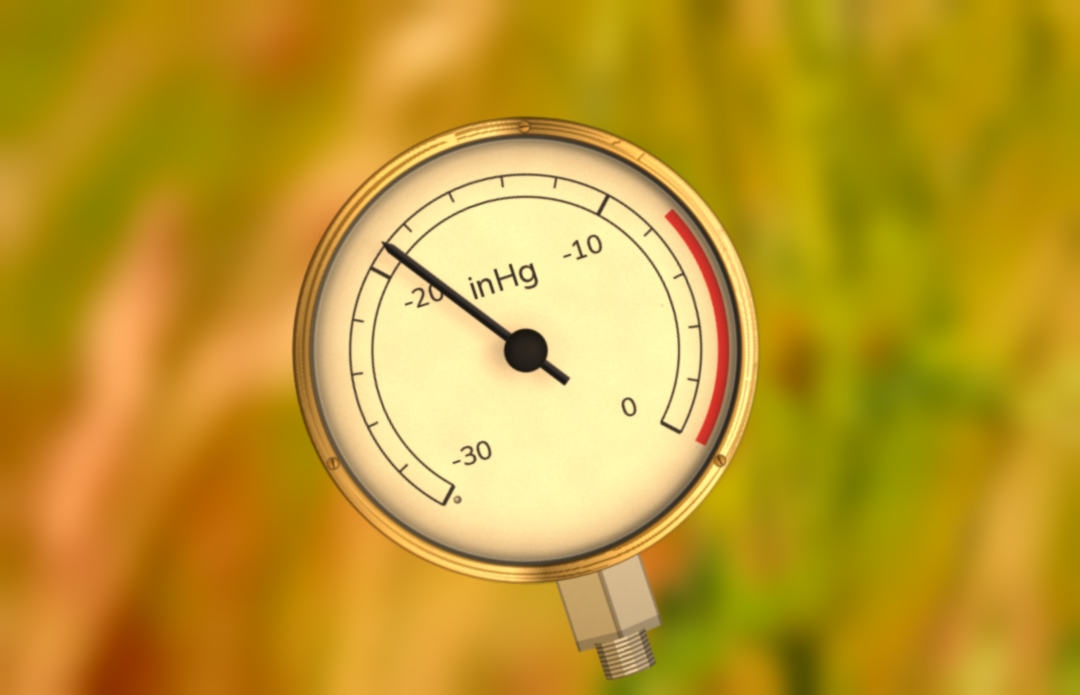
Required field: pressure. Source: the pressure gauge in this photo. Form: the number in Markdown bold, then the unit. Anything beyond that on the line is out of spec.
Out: **-19** inHg
